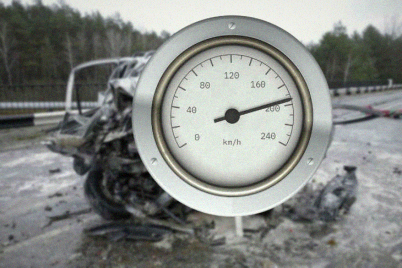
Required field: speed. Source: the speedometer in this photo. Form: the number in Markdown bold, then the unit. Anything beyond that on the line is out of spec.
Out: **195** km/h
